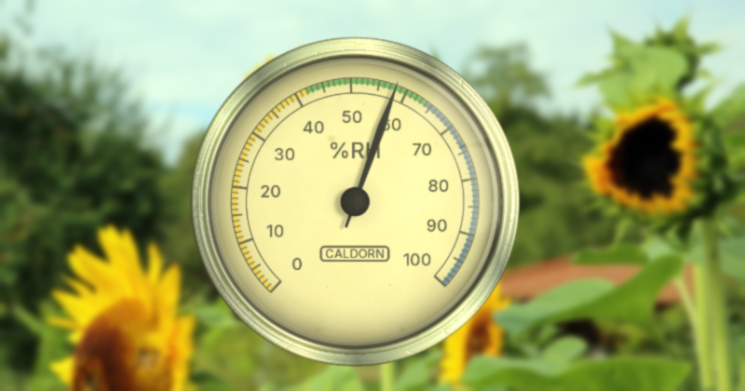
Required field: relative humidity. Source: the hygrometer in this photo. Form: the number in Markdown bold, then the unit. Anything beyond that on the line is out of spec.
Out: **58** %
